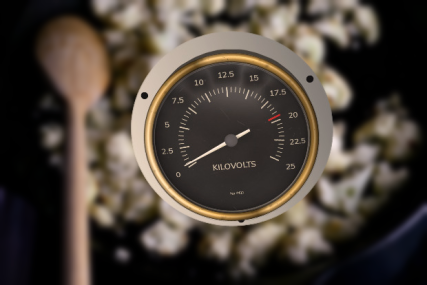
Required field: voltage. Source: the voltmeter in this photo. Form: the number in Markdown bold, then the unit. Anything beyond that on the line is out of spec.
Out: **0.5** kV
